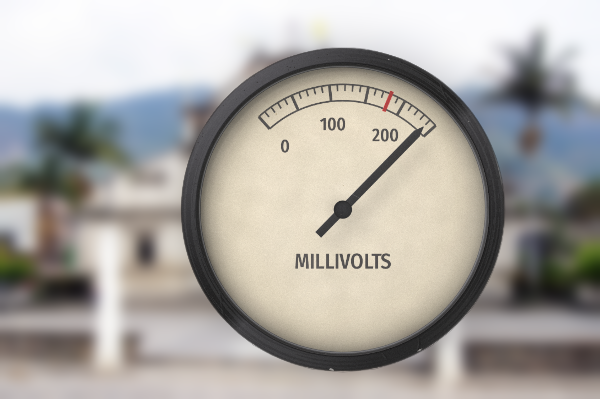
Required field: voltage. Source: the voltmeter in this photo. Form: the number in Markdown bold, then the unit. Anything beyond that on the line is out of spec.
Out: **240** mV
